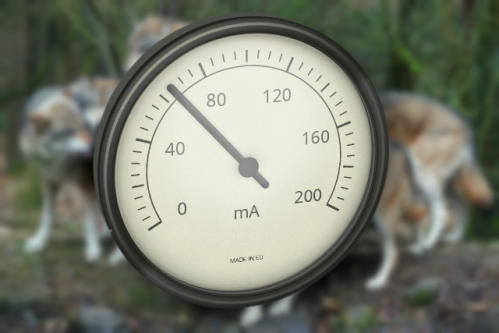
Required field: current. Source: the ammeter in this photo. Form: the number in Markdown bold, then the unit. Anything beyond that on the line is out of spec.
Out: **65** mA
